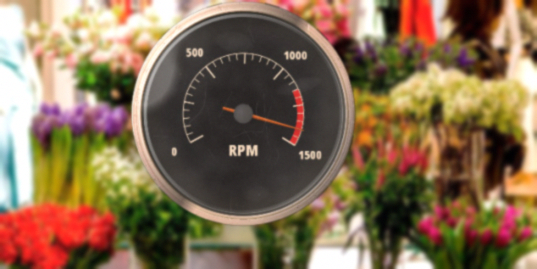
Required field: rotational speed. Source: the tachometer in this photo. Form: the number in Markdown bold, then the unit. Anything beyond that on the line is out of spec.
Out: **1400** rpm
